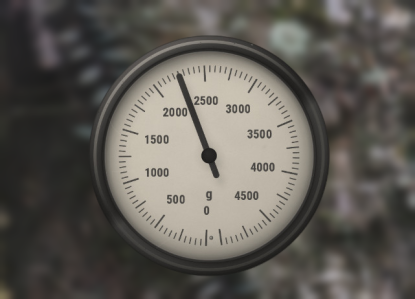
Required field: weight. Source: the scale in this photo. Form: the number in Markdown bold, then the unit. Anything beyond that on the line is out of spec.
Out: **2250** g
